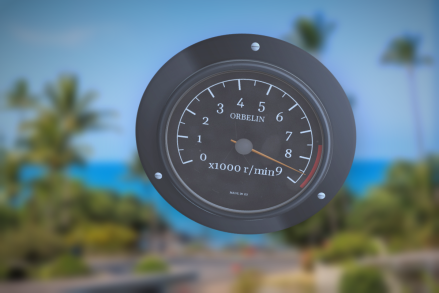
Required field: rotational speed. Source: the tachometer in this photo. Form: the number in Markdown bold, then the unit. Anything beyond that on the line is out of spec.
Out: **8500** rpm
